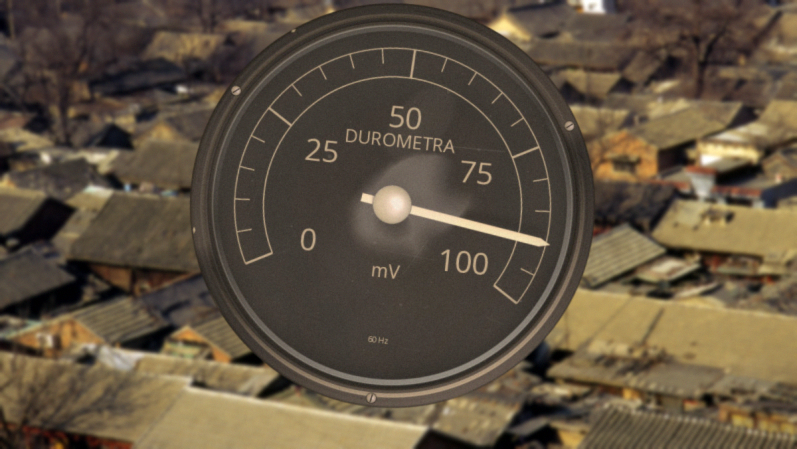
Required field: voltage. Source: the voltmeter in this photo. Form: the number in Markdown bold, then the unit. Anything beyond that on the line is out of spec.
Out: **90** mV
